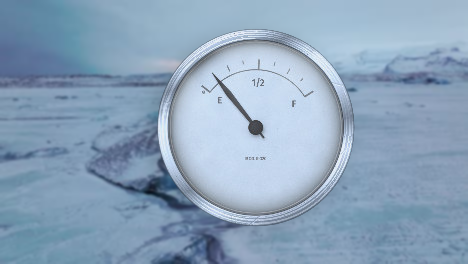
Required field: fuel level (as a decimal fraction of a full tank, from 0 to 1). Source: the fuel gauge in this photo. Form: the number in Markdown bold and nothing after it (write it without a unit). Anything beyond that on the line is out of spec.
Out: **0.125**
